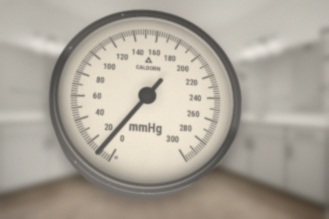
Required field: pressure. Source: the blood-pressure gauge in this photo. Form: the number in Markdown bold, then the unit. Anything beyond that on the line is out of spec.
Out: **10** mmHg
